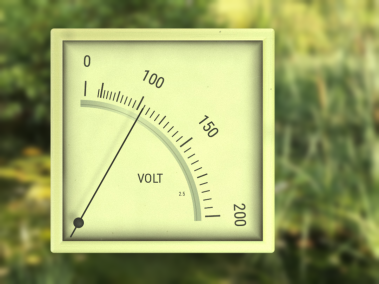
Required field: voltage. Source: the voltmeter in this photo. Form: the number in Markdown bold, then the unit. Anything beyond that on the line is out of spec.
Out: **105** V
